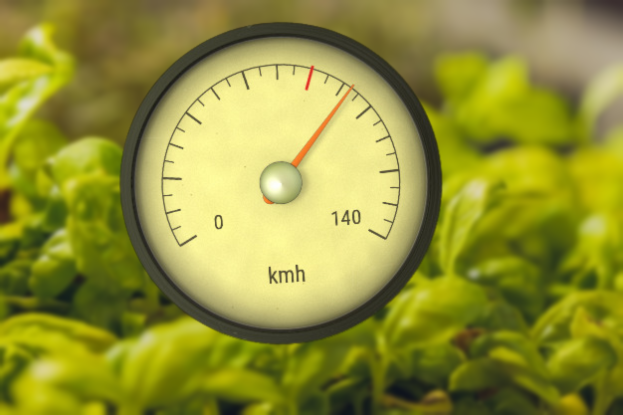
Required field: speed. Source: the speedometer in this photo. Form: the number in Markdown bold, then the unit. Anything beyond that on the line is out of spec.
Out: **92.5** km/h
